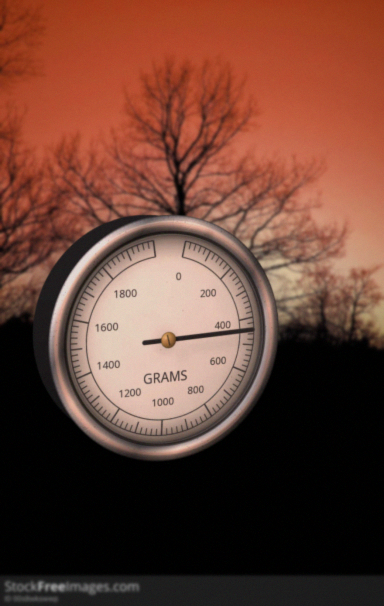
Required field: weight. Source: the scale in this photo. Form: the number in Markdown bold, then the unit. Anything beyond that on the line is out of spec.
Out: **440** g
